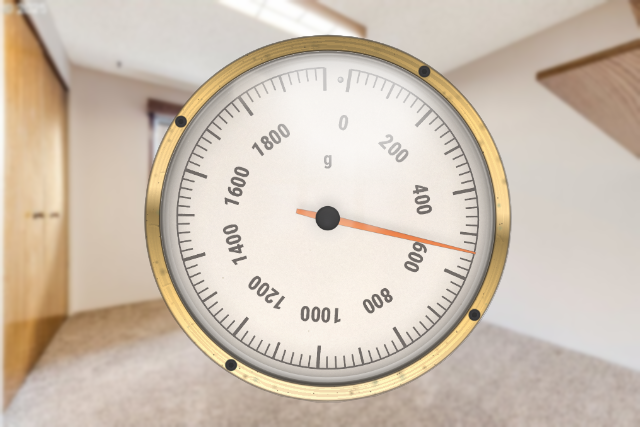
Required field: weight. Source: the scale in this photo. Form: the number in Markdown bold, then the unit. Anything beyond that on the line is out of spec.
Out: **540** g
